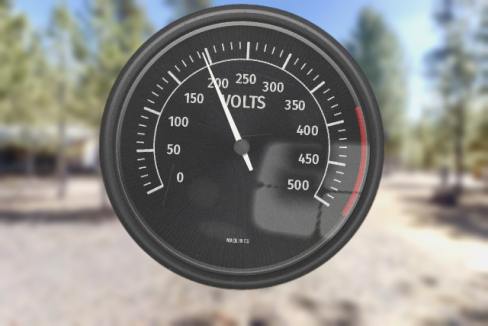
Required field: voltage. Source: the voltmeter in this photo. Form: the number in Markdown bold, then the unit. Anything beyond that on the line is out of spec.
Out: **195** V
